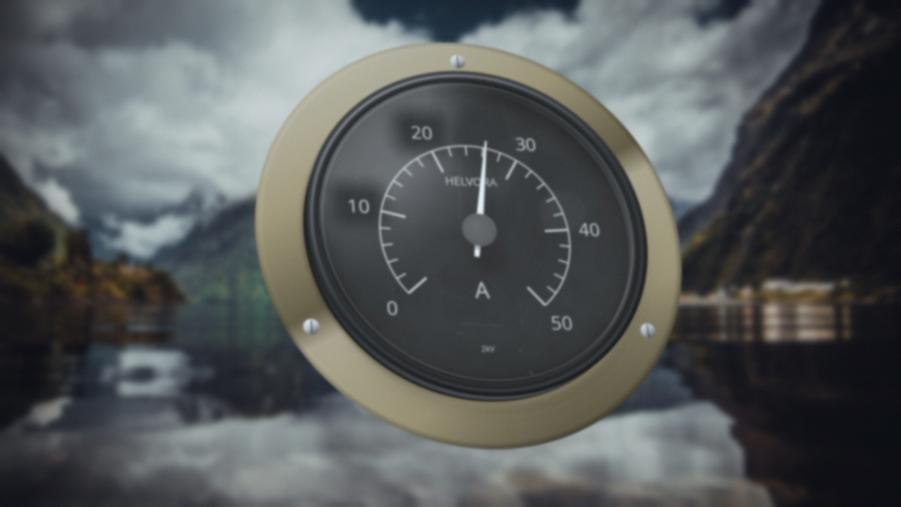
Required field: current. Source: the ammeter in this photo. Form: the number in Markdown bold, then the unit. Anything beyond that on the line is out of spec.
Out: **26** A
